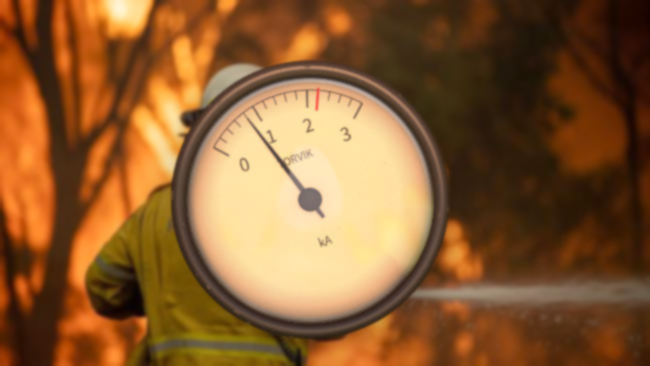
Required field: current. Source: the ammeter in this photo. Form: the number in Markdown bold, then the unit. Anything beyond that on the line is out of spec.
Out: **0.8** kA
